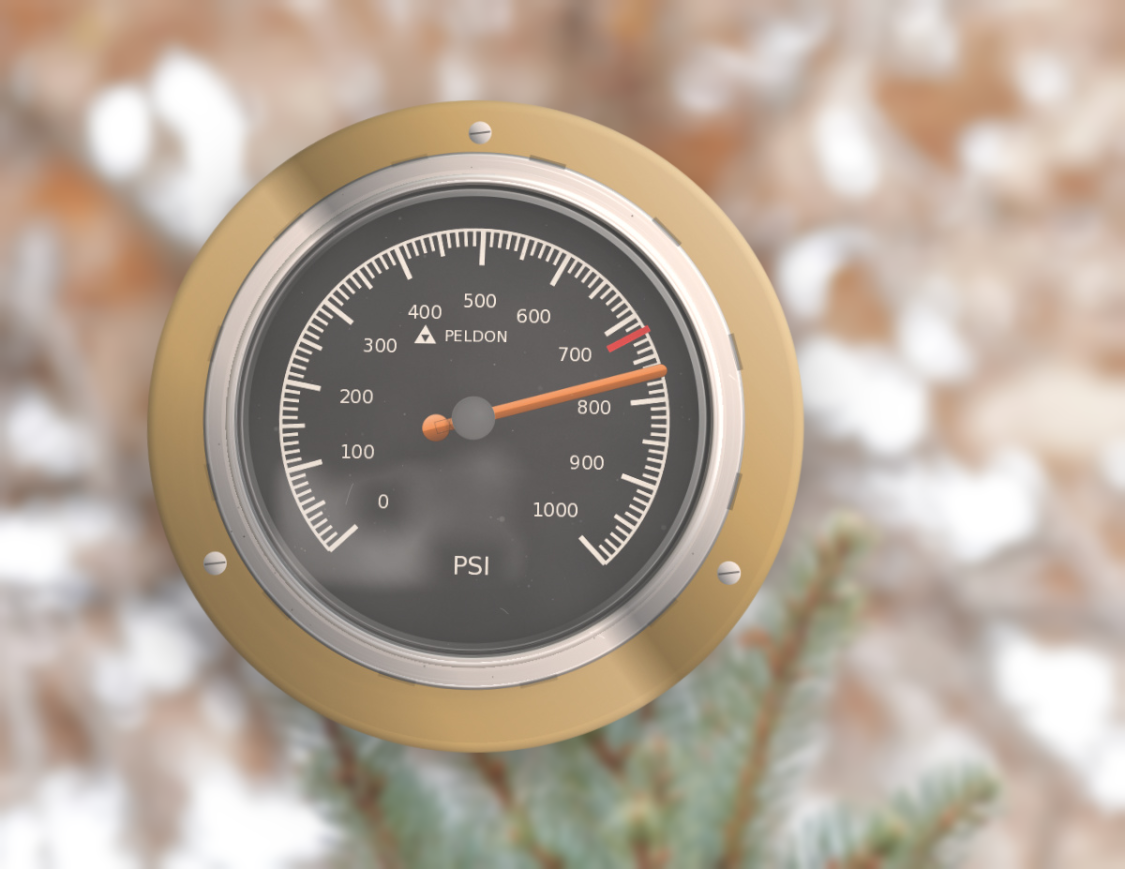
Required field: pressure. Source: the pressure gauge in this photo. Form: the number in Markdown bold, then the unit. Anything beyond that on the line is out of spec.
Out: **770** psi
